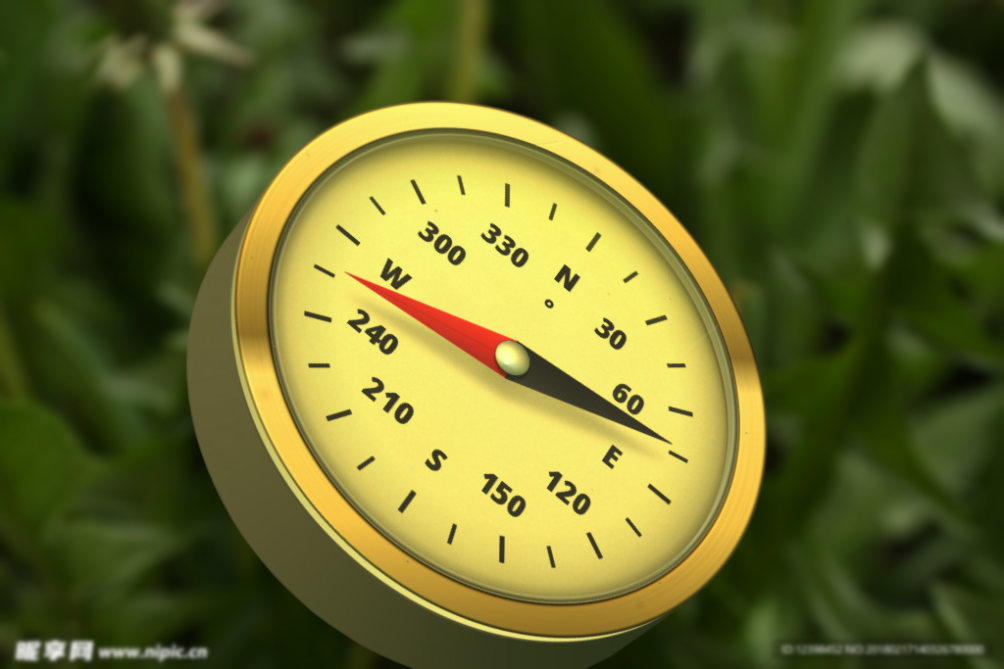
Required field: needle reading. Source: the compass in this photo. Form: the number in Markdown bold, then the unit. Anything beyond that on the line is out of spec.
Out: **255** °
